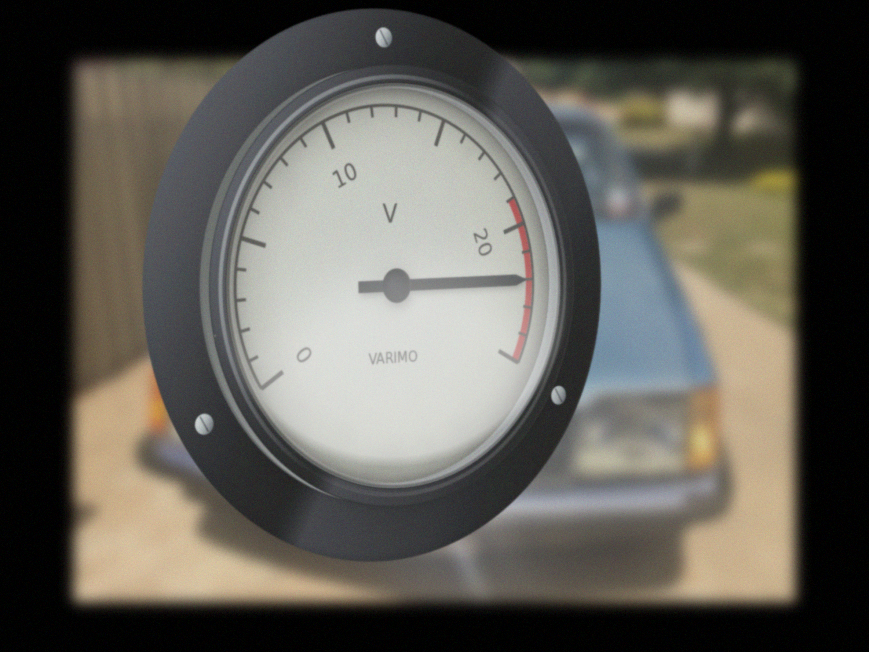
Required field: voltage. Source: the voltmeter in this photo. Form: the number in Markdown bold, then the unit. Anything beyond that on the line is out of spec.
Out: **22** V
